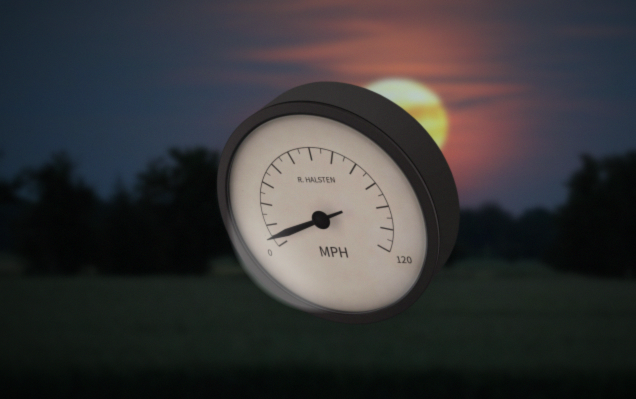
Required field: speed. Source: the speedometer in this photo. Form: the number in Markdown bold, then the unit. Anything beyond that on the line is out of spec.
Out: **5** mph
